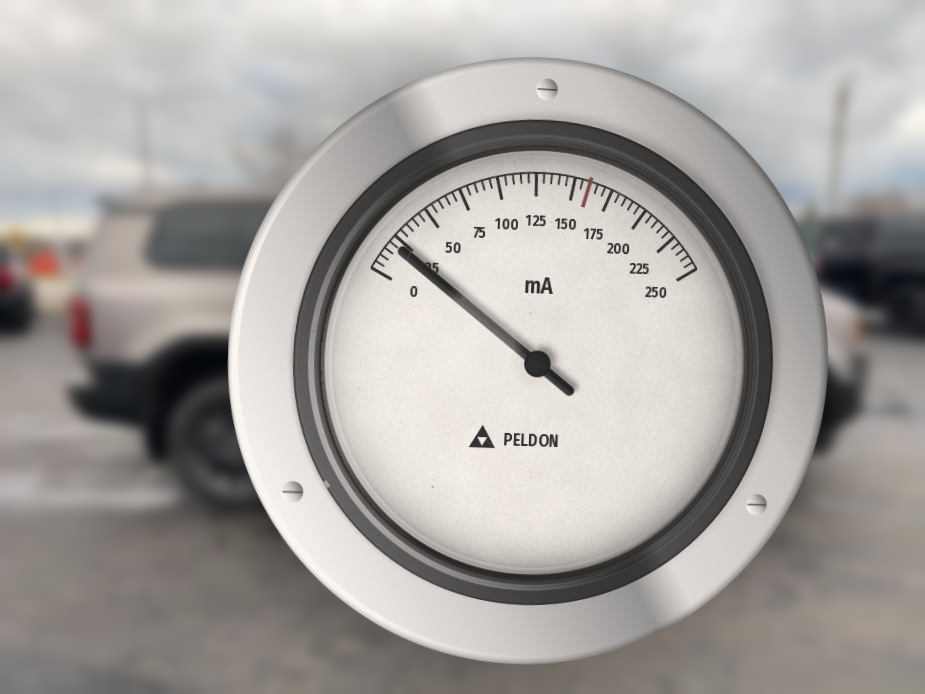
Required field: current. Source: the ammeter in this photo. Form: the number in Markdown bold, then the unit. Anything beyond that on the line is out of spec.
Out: **20** mA
